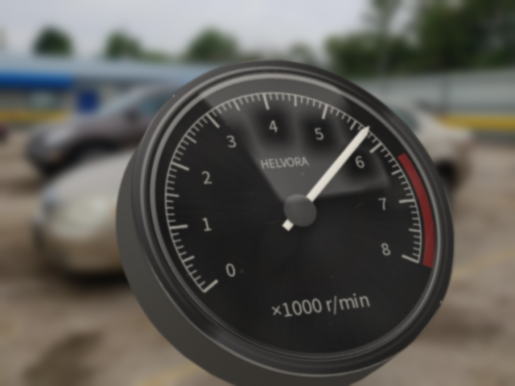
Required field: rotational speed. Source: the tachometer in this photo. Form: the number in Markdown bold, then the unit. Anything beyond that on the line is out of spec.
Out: **5700** rpm
